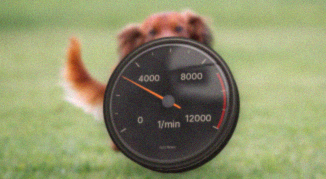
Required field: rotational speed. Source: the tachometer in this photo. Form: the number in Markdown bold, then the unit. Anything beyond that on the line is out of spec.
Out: **3000** rpm
